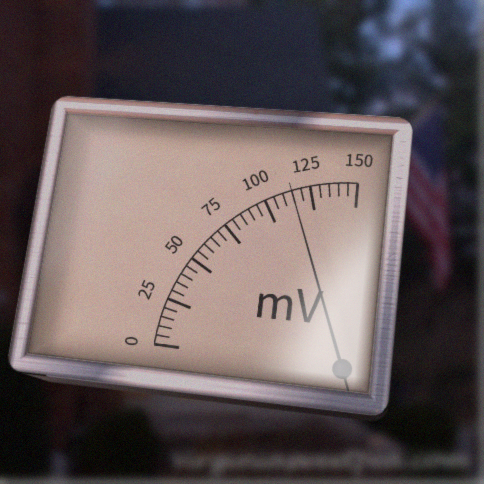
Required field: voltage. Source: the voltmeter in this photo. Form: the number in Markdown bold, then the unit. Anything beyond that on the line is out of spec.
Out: **115** mV
